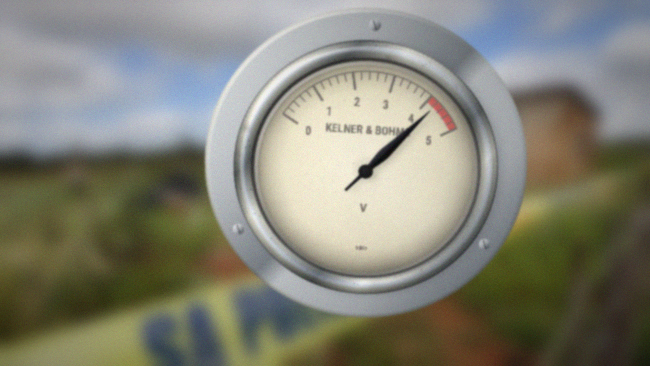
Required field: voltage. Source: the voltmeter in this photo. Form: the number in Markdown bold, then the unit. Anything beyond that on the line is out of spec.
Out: **4.2** V
